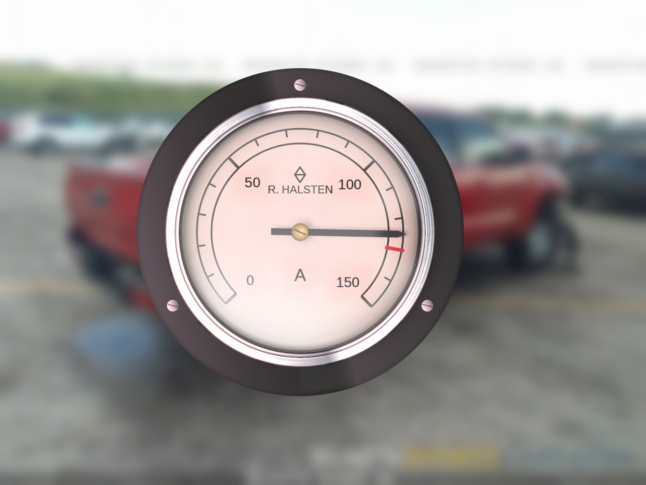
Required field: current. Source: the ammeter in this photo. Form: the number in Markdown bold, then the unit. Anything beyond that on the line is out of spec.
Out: **125** A
